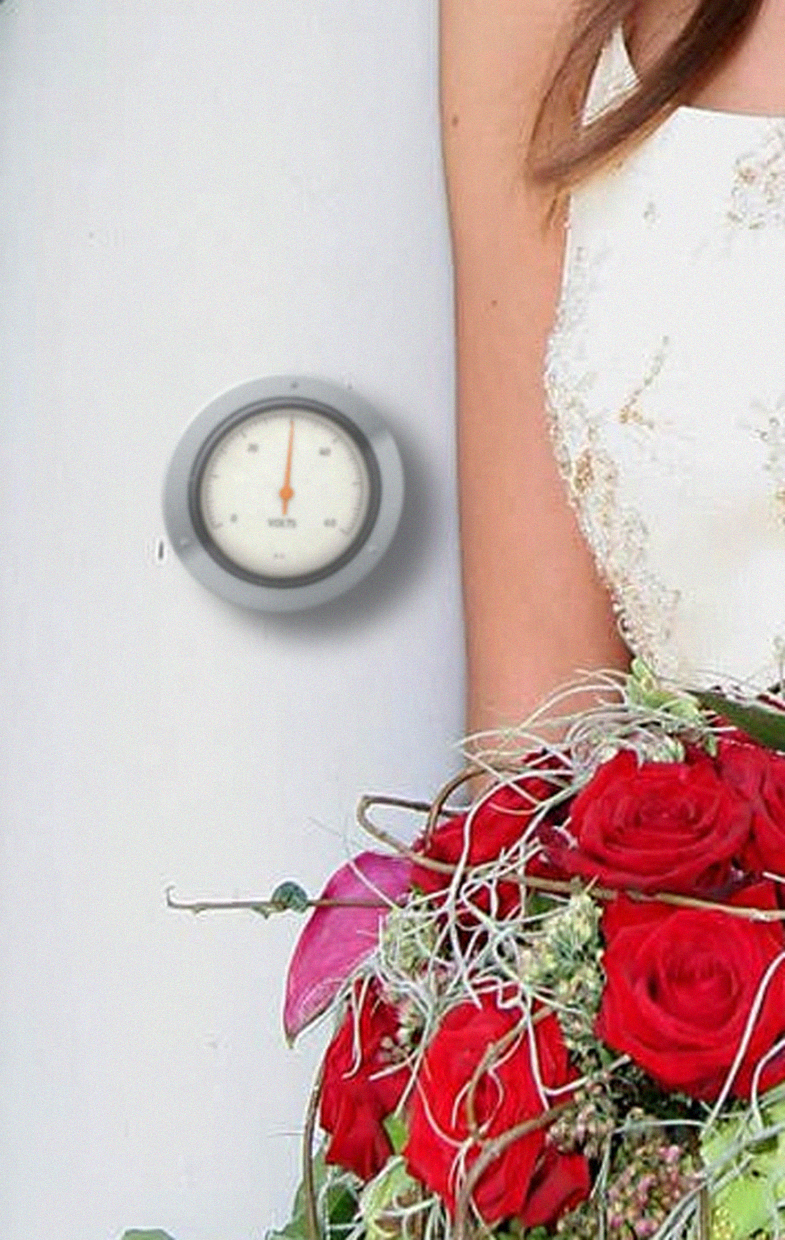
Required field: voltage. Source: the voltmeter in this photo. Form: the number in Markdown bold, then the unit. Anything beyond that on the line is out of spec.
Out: **30** V
